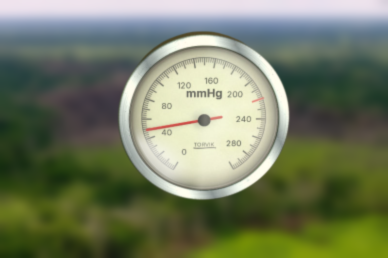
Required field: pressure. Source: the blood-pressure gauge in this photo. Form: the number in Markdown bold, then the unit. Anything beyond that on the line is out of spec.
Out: **50** mmHg
